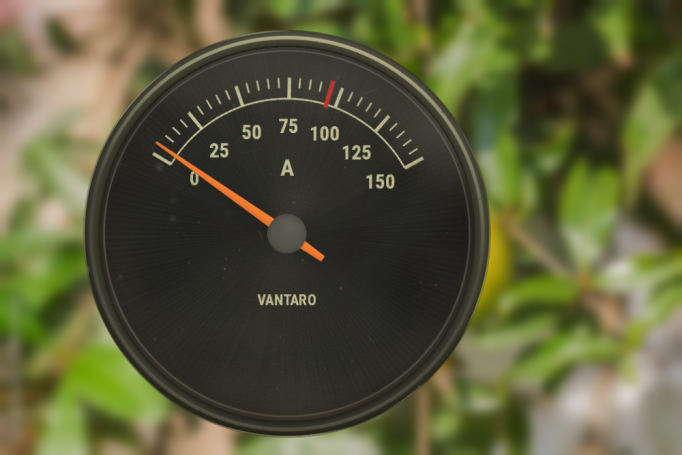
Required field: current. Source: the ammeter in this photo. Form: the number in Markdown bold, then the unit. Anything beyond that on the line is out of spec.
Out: **5** A
